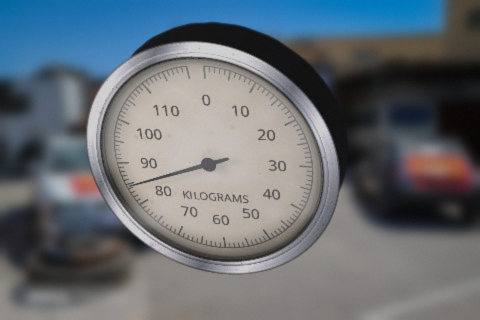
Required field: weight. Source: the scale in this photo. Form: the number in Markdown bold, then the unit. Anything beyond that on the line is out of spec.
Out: **85** kg
